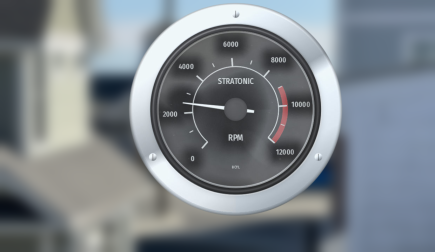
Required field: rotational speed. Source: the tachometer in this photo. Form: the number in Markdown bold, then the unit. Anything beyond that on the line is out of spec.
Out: **2500** rpm
